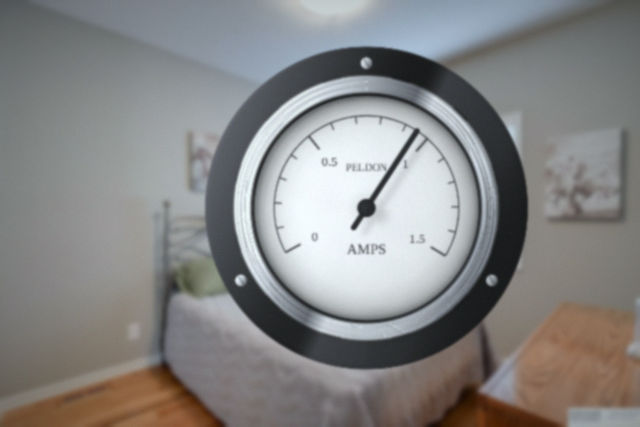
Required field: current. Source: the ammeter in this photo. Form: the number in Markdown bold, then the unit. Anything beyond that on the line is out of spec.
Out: **0.95** A
